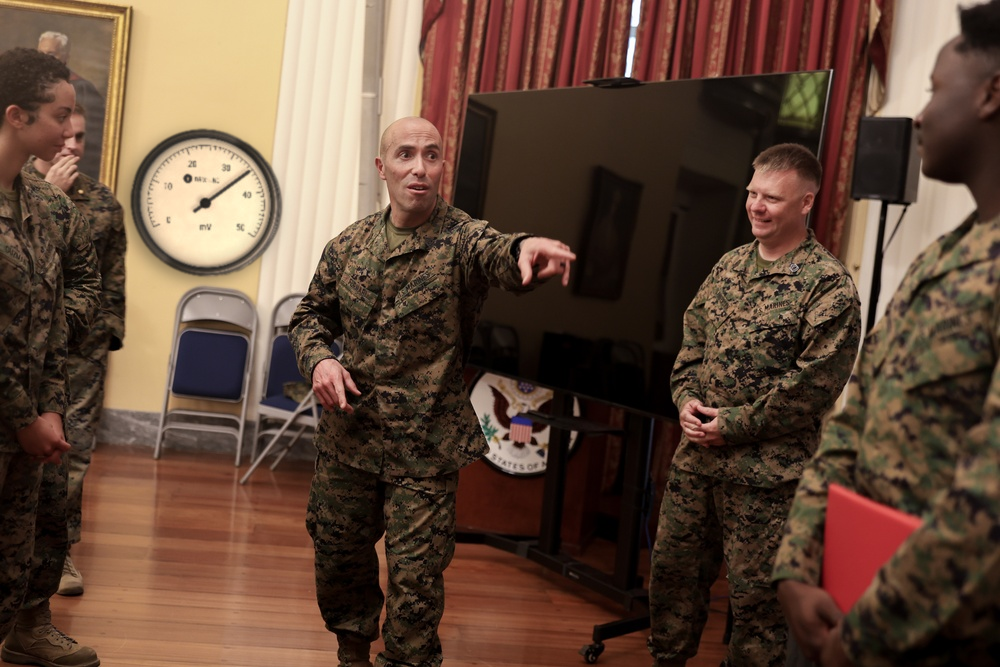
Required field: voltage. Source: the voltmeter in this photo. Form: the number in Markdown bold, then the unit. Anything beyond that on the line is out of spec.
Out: **35** mV
